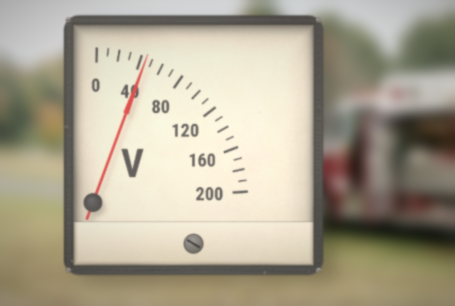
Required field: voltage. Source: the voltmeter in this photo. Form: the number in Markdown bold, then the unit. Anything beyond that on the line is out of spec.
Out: **45** V
